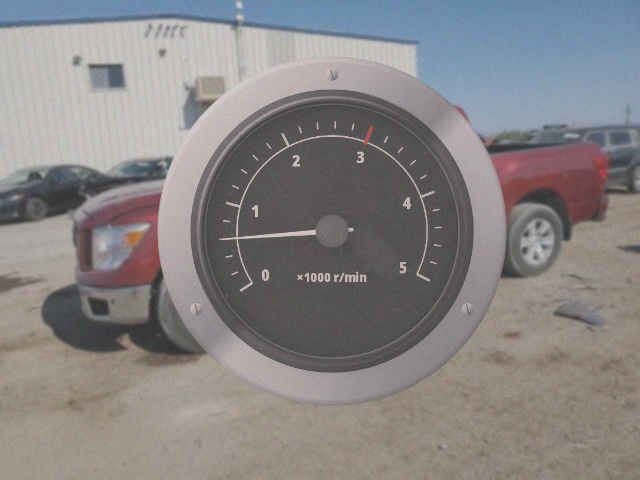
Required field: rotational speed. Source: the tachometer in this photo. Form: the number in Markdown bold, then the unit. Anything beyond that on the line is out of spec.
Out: **600** rpm
